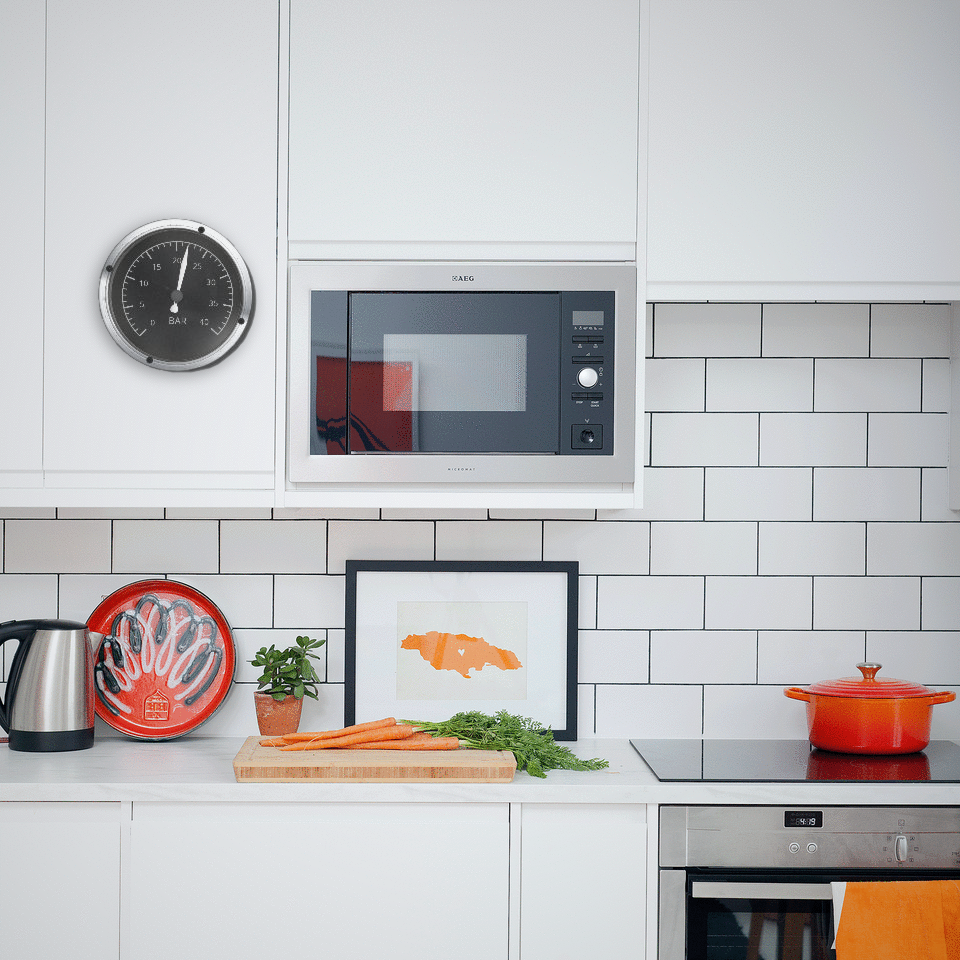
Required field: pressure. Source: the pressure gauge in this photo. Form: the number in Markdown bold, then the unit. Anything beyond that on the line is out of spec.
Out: **22** bar
